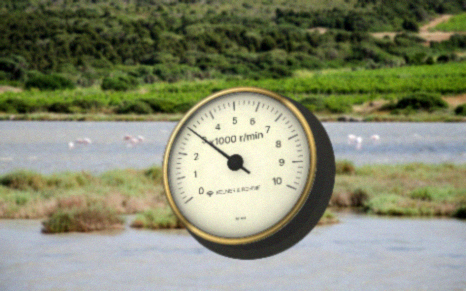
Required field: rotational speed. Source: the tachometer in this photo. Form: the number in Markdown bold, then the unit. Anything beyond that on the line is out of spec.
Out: **3000** rpm
